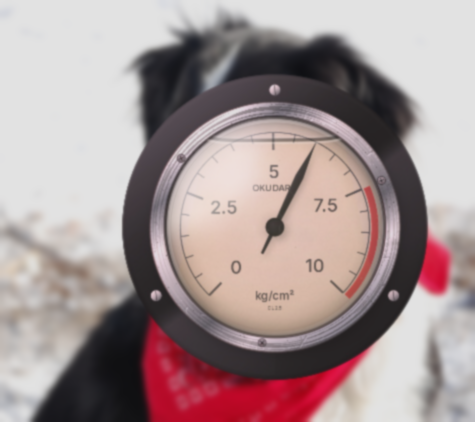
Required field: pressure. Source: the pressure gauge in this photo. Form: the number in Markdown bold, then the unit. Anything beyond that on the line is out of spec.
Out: **6** kg/cm²
